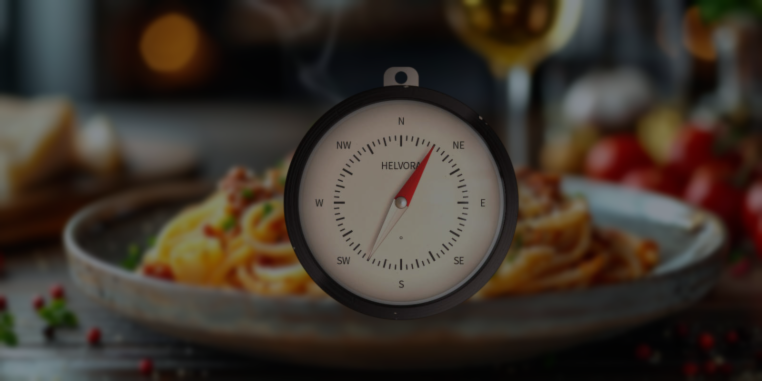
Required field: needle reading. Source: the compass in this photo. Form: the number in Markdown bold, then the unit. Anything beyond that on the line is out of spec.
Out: **30** °
